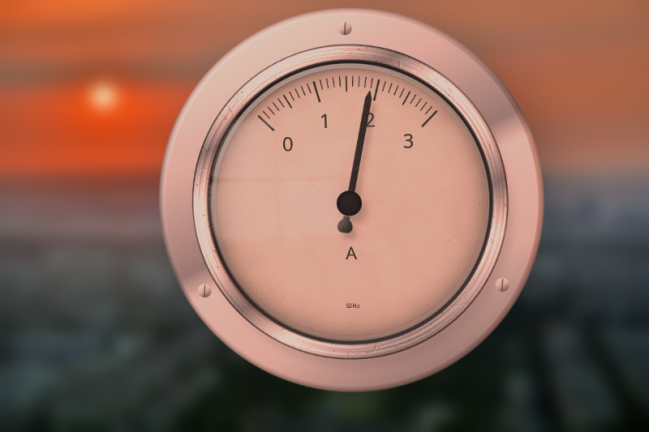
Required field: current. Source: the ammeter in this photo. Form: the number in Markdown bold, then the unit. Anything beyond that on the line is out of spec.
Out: **1.9** A
